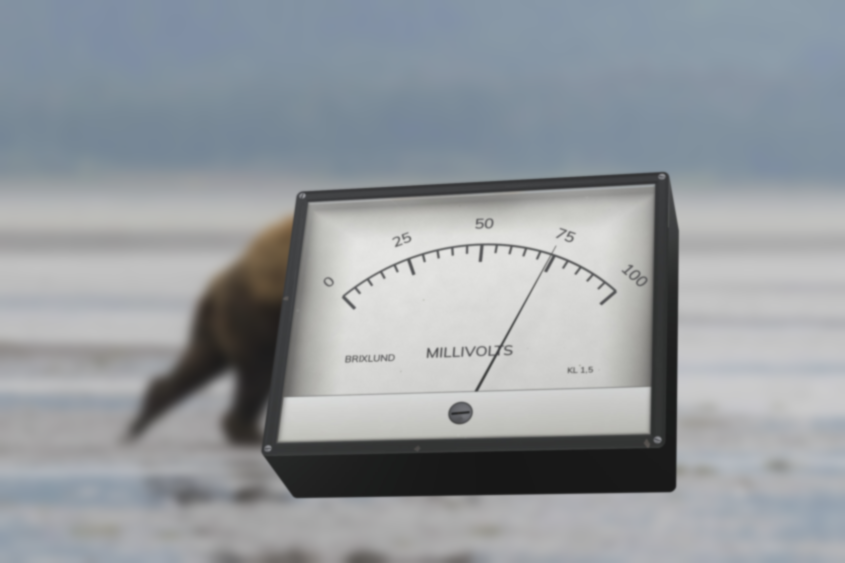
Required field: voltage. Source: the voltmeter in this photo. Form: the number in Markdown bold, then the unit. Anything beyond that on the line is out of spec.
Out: **75** mV
